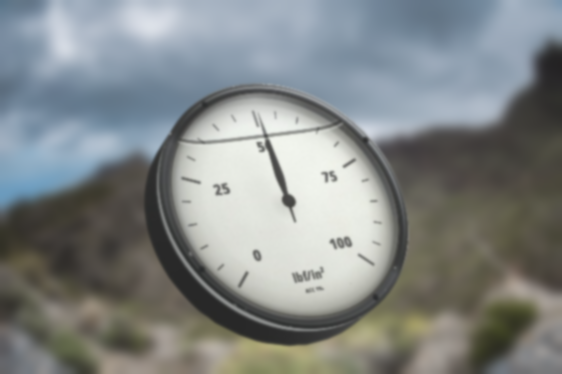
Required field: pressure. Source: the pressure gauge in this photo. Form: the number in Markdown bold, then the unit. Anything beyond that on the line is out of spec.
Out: **50** psi
